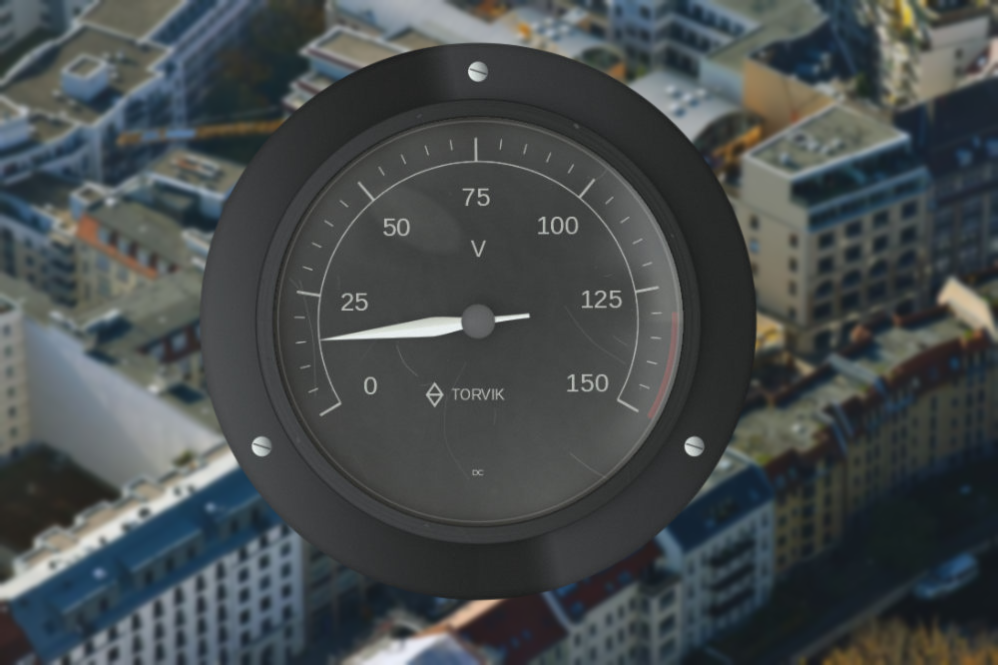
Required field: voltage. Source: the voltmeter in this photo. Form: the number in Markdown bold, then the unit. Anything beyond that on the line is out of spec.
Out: **15** V
